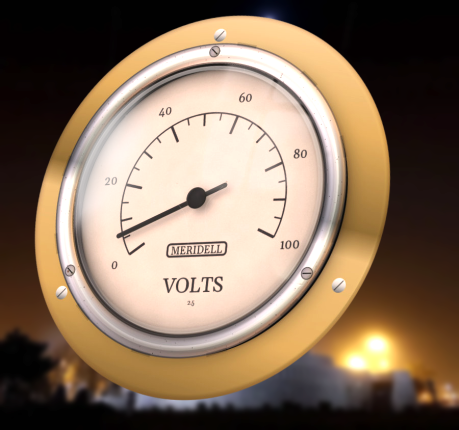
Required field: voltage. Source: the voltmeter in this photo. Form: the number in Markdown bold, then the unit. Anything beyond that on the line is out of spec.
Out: **5** V
